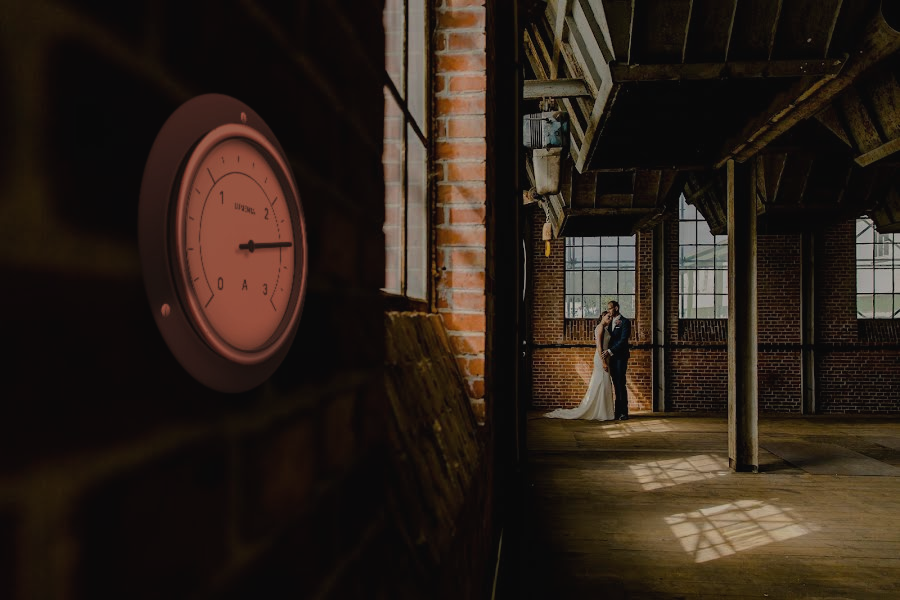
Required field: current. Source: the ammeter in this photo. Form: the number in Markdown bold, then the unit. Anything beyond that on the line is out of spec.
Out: **2.4** A
